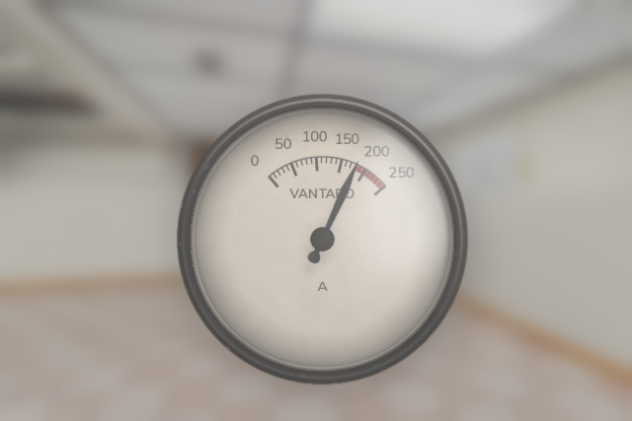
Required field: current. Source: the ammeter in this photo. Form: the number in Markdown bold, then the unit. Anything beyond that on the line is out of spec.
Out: **180** A
